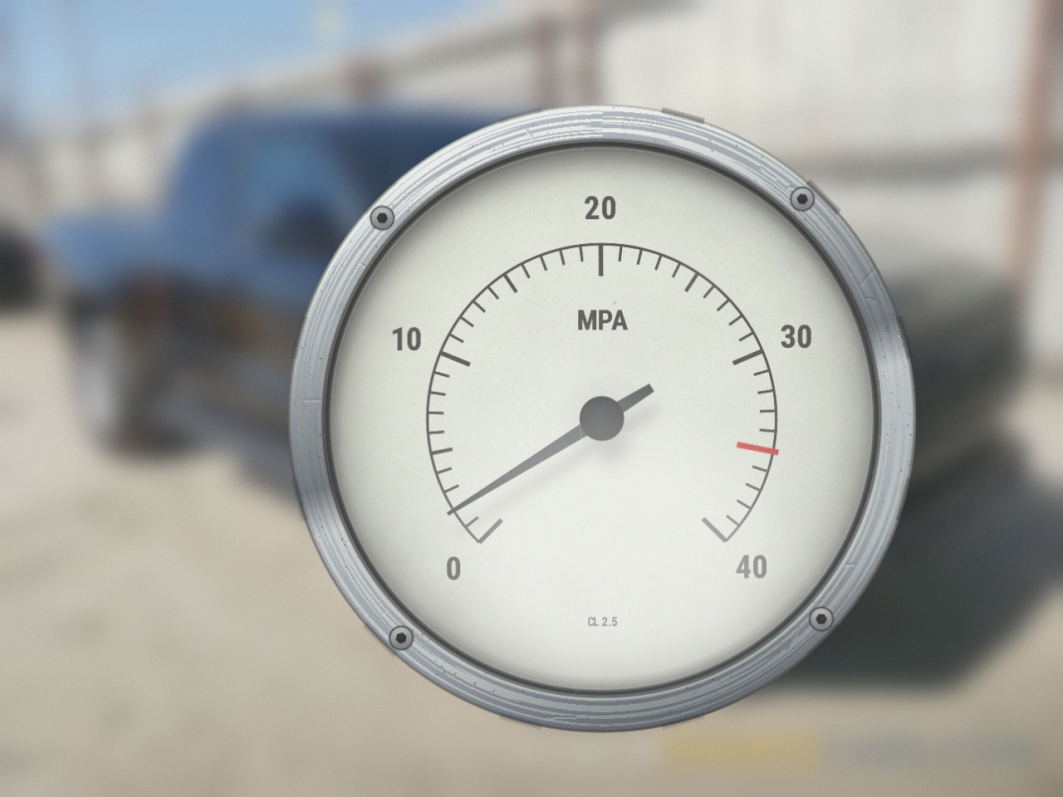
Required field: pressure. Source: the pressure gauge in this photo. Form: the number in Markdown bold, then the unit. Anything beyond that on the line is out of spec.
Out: **2** MPa
